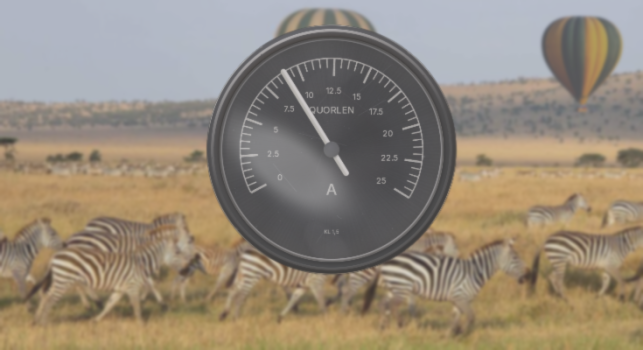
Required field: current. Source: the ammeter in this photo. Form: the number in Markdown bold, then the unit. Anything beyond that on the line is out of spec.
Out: **9** A
